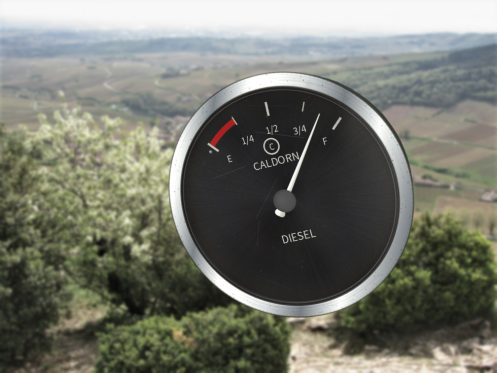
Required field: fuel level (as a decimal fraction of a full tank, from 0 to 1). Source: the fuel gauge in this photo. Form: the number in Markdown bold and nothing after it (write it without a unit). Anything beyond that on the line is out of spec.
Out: **0.875**
